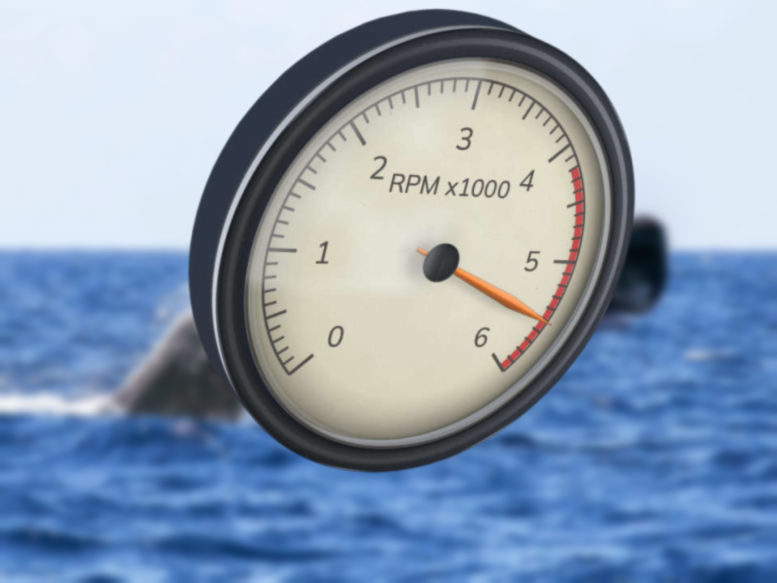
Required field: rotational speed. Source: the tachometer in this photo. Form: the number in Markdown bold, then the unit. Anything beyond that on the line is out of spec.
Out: **5500** rpm
